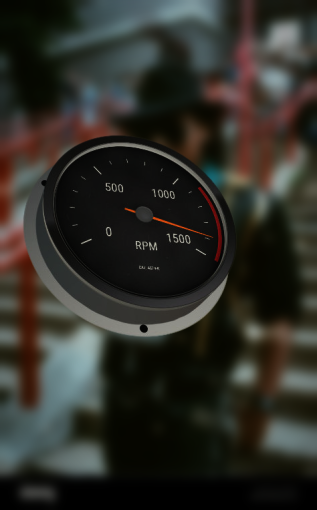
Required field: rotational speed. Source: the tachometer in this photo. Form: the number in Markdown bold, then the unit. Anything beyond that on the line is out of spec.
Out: **1400** rpm
